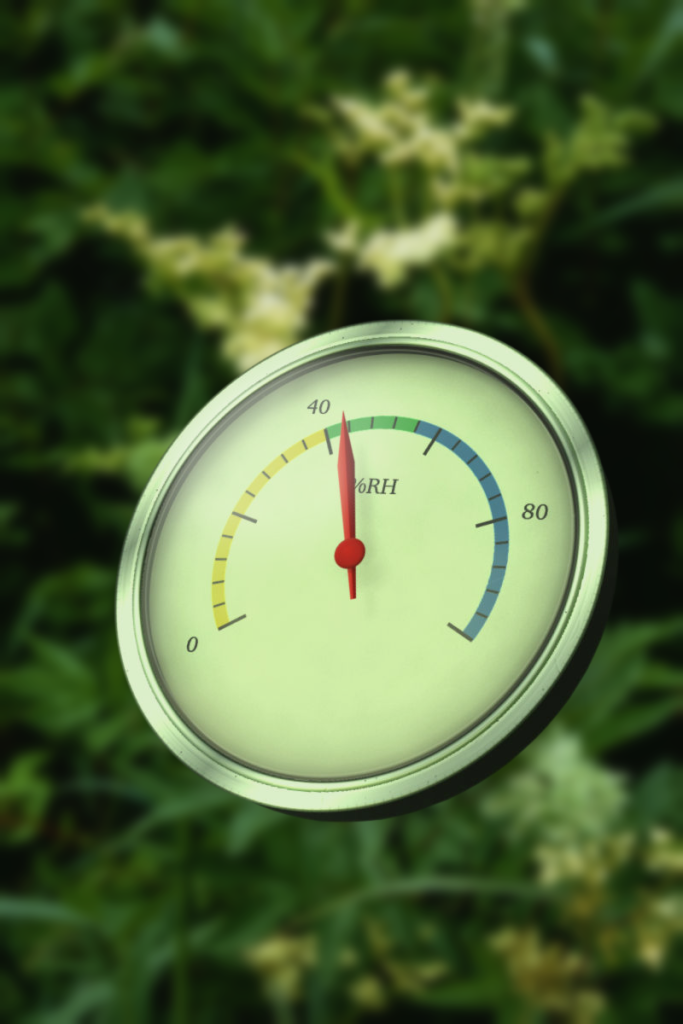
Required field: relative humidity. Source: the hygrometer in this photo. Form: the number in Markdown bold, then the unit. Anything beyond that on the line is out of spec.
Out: **44** %
